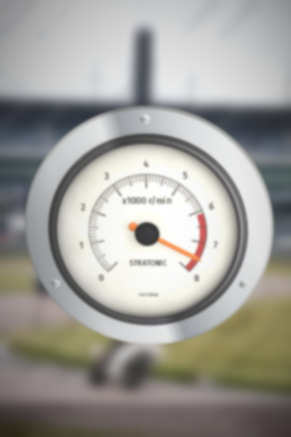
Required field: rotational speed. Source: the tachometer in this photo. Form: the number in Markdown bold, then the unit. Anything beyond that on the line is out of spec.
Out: **7500** rpm
